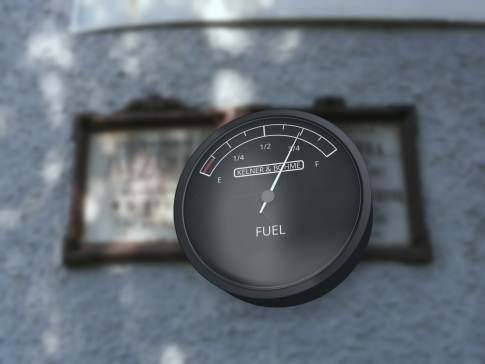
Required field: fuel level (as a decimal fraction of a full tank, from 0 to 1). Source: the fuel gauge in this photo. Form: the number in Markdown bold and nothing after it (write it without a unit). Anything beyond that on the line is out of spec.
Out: **0.75**
